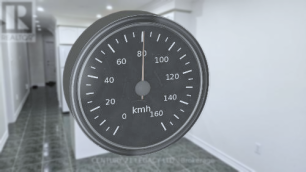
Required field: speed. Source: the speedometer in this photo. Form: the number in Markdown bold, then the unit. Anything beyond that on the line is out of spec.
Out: **80** km/h
